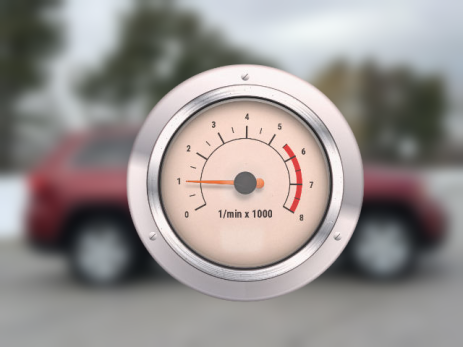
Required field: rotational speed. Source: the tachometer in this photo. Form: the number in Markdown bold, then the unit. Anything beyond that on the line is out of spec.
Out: **1000** rpm
